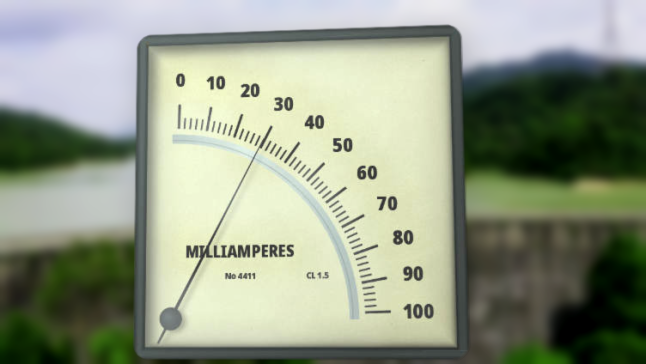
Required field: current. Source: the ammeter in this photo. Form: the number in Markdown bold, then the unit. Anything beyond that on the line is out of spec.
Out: **30** mA
